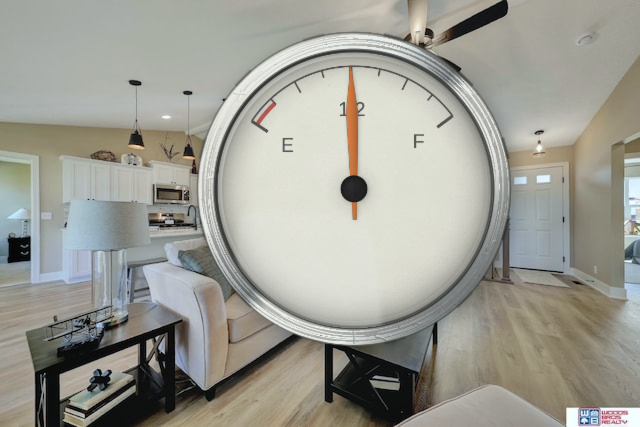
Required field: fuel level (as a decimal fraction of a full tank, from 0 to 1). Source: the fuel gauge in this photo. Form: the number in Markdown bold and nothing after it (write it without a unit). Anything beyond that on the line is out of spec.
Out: **0.5**
